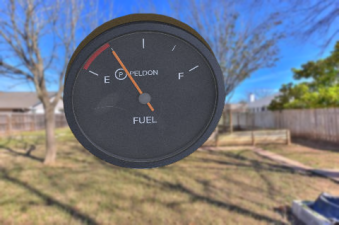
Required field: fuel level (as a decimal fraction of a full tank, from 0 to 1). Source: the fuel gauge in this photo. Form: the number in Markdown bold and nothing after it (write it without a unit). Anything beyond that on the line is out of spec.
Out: **0.25**
